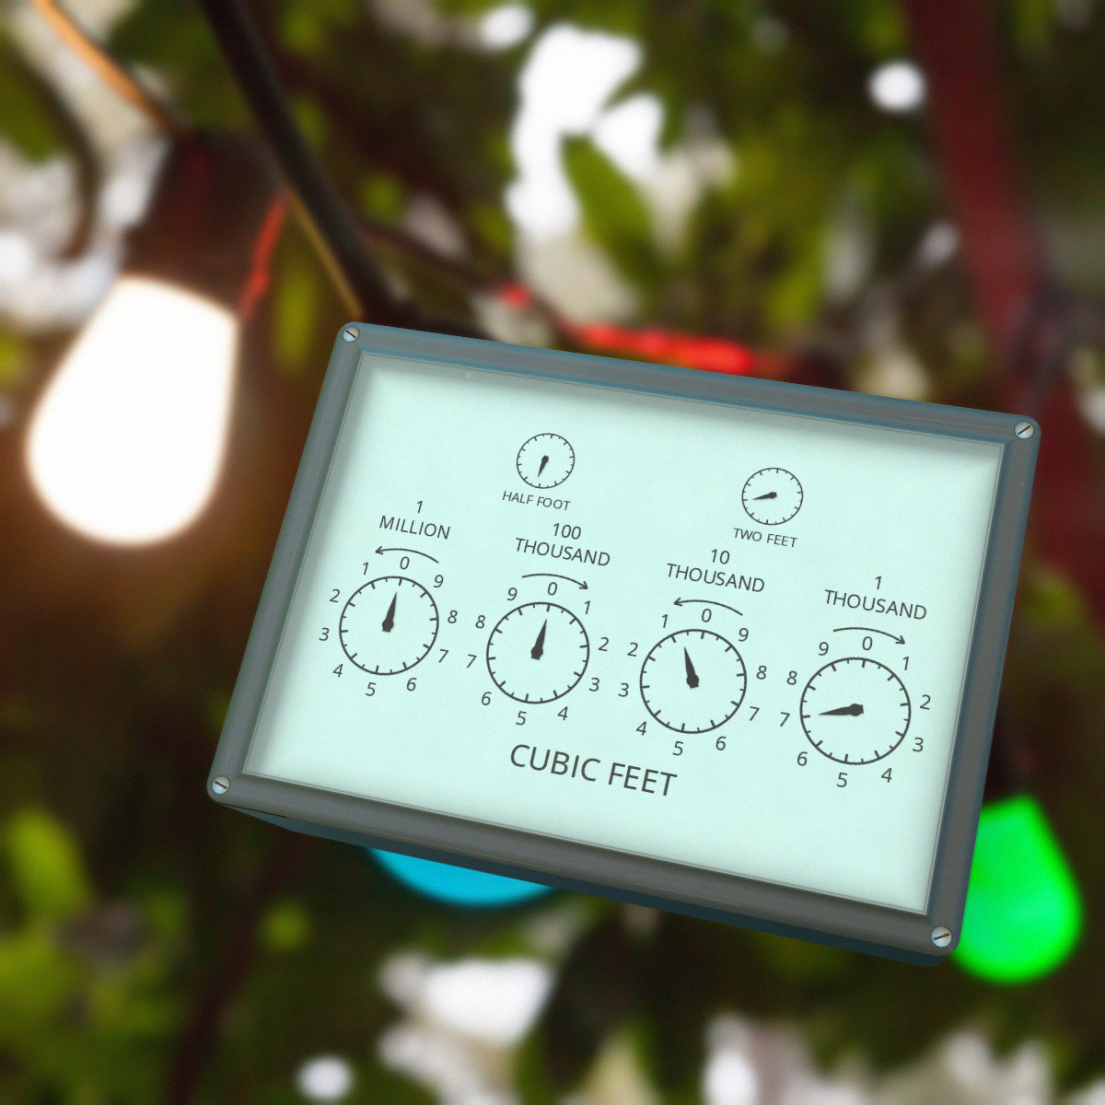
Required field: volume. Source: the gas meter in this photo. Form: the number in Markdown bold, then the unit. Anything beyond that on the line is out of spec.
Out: **700** ft³
